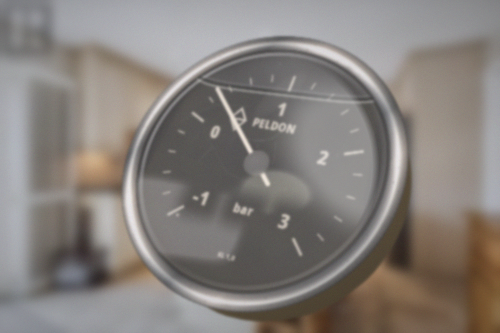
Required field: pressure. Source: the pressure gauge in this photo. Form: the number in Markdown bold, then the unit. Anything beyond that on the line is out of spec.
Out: **0.3** bar
